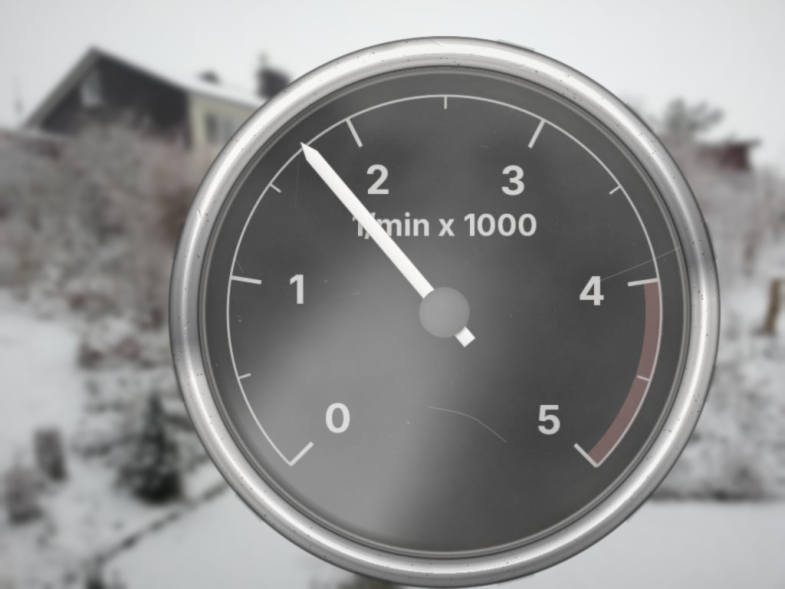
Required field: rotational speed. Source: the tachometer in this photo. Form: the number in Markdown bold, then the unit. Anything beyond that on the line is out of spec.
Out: **1750** rpm
